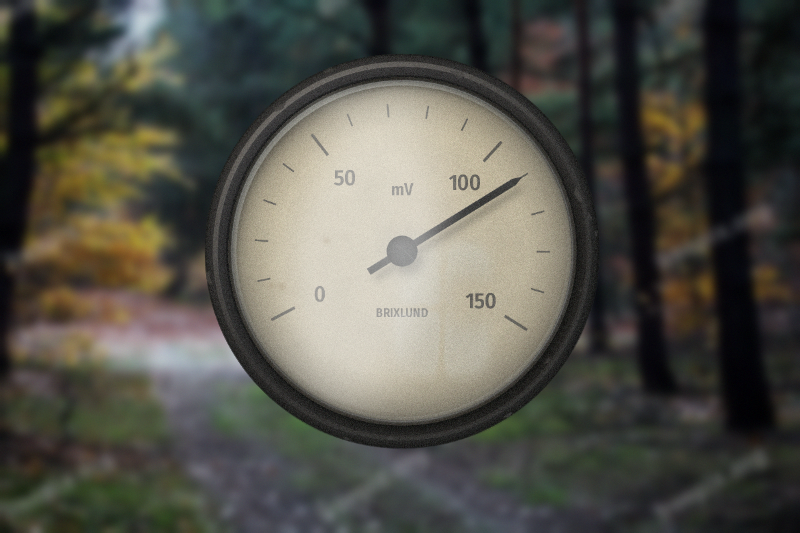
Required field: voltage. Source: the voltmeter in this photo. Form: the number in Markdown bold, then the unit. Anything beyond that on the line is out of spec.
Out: **110** mV
